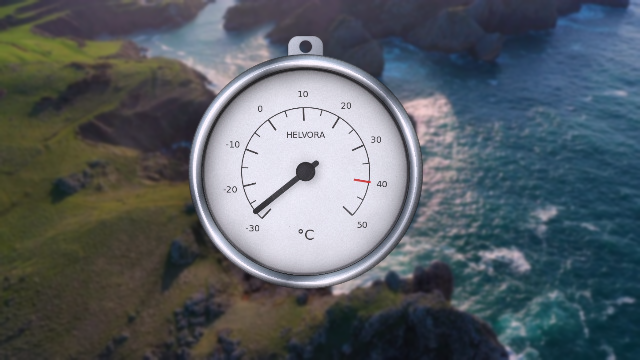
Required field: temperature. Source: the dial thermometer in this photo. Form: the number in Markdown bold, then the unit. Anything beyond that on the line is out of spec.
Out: **-27.5** °C
